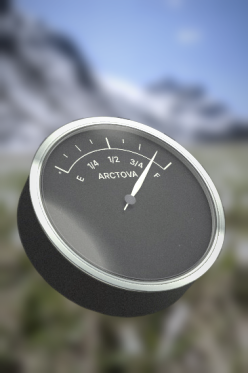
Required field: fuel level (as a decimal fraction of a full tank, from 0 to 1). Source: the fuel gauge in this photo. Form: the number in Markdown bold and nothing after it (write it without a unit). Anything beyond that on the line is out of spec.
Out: **0.875**
